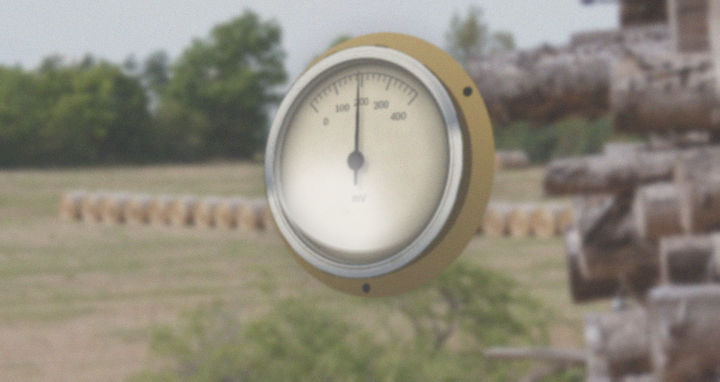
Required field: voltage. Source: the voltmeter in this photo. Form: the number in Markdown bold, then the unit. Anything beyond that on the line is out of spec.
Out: **200** mV
